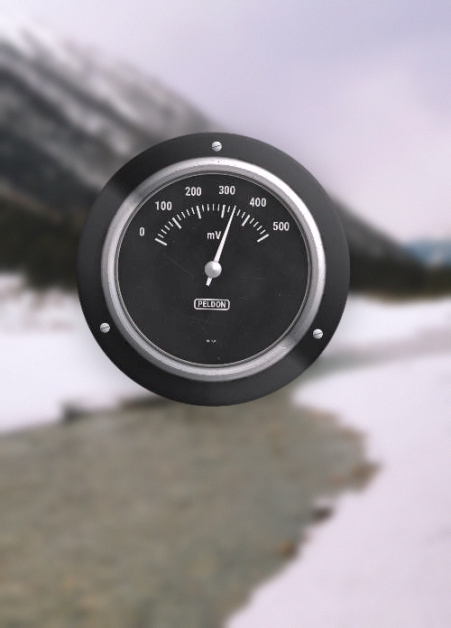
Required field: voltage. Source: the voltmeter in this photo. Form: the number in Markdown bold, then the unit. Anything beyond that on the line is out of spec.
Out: **340** mV
